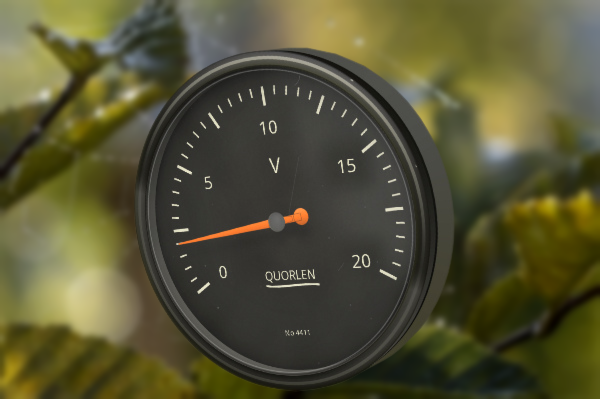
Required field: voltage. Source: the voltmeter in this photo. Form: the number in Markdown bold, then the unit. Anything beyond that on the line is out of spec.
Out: **2** V
